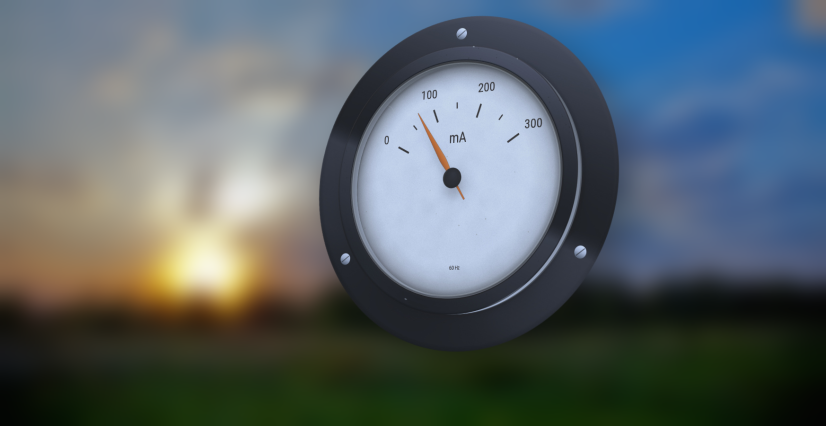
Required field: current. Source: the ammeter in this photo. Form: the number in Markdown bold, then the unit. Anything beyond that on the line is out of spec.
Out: **75** mA
